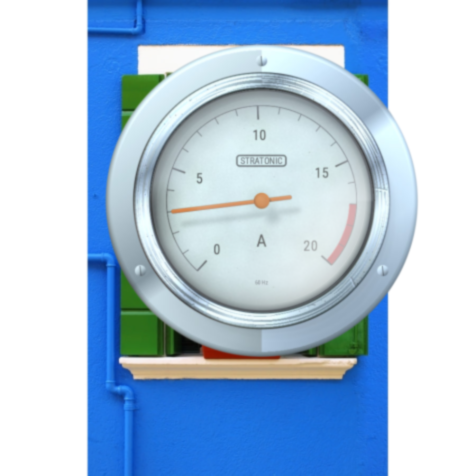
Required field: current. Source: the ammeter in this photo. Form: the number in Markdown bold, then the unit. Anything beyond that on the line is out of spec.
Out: **3** A
